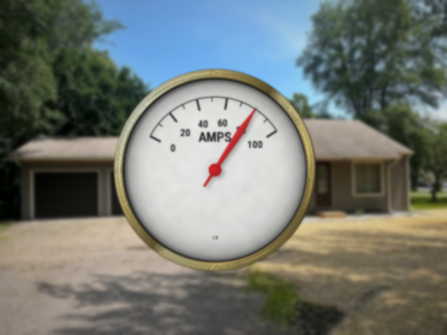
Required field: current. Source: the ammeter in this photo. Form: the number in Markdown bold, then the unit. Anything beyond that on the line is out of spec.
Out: **80** A
